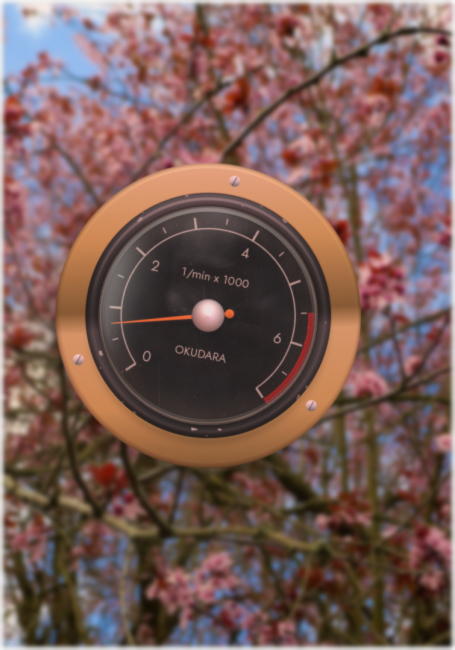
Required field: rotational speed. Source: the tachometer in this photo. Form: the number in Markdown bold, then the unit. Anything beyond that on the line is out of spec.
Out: **750** rpm
